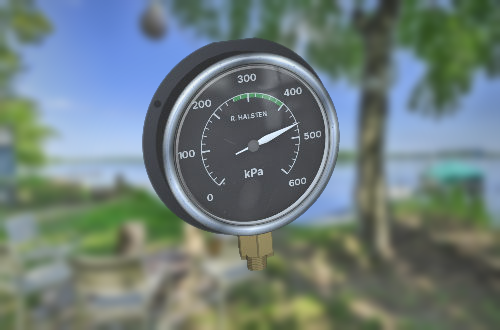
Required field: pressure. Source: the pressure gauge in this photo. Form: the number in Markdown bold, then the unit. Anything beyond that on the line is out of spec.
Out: **460** kPa
